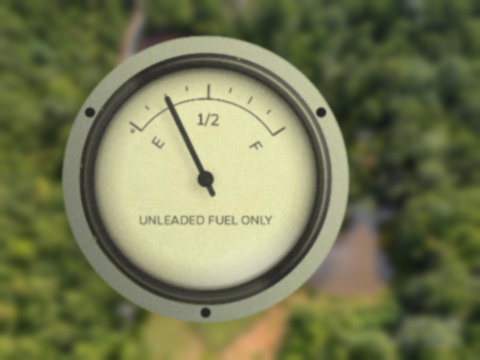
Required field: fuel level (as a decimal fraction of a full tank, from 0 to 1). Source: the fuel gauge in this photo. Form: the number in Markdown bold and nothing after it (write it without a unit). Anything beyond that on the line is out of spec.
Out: **0.25**
